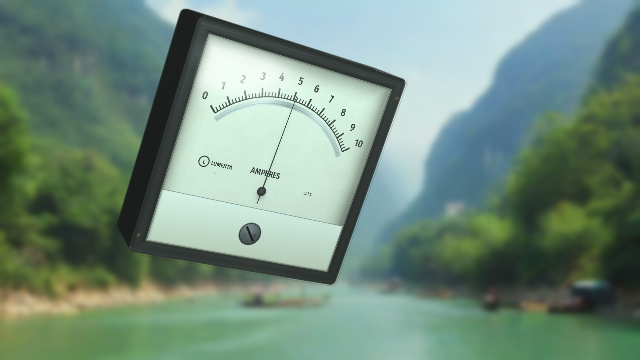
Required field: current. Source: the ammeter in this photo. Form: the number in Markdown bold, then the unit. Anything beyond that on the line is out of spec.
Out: **5** A
